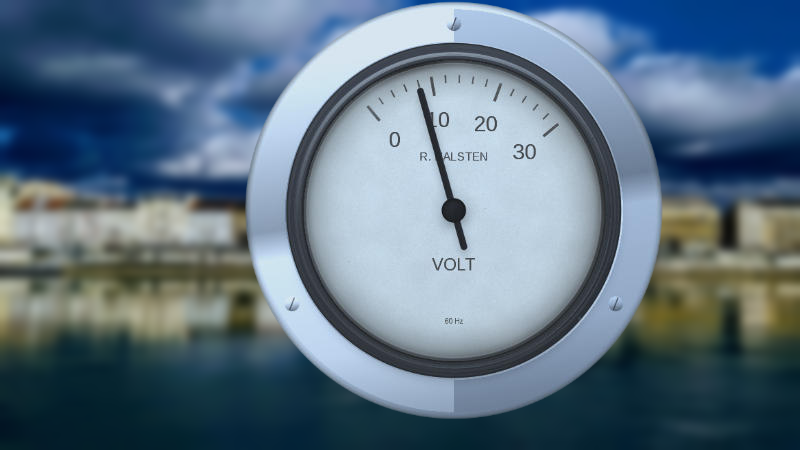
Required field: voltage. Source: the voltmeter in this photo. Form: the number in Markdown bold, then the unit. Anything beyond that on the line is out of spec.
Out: **8** V
